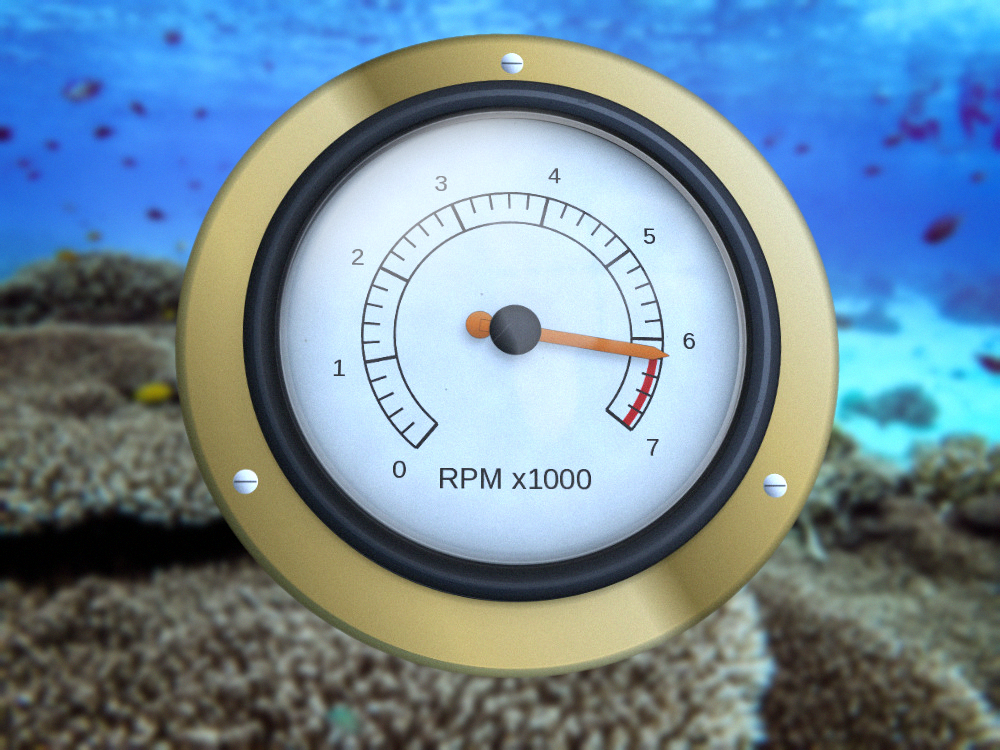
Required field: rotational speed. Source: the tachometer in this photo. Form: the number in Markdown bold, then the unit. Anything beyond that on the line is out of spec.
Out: **6200** rpm
